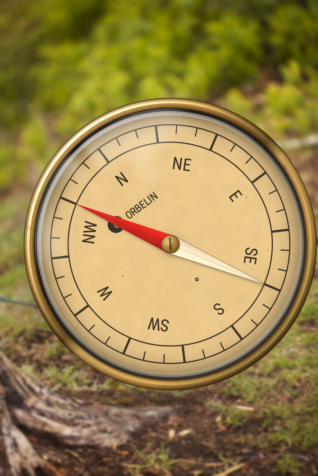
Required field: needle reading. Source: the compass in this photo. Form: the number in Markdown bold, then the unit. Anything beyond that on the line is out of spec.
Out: **330** °
